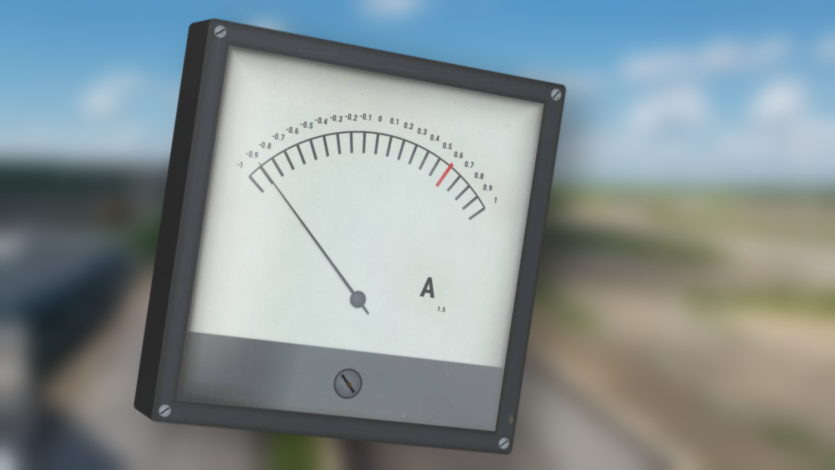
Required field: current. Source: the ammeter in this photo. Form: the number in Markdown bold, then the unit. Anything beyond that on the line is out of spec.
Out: **-0.9** A
